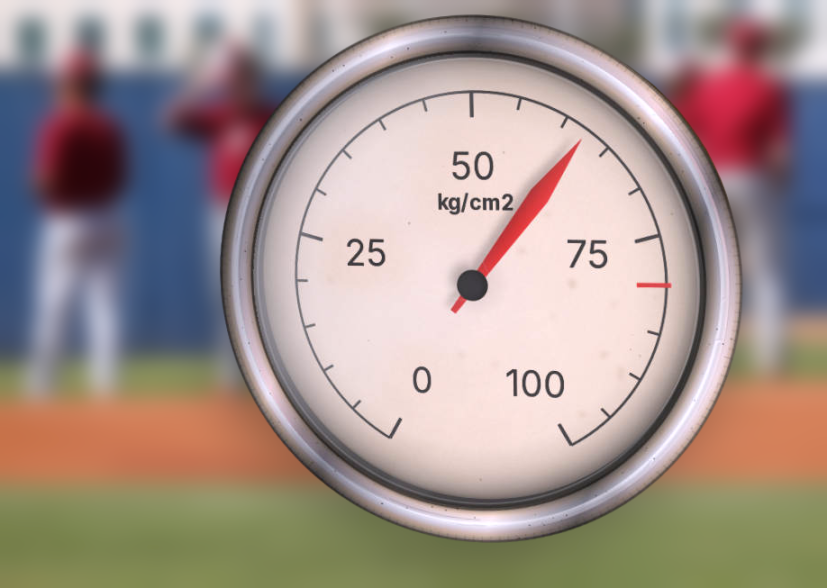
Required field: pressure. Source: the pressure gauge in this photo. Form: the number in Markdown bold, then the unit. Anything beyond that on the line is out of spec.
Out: **62.5** kg/cm²
